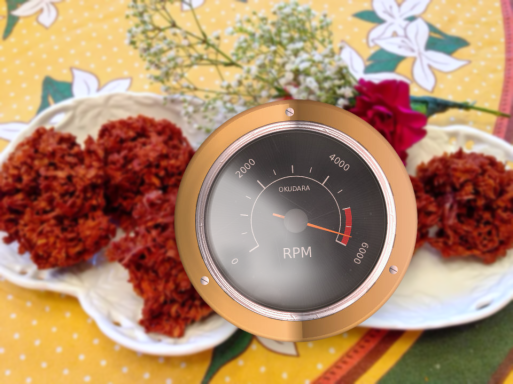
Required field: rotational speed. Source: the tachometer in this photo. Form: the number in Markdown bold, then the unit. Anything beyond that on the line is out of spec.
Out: **5750** rpm
